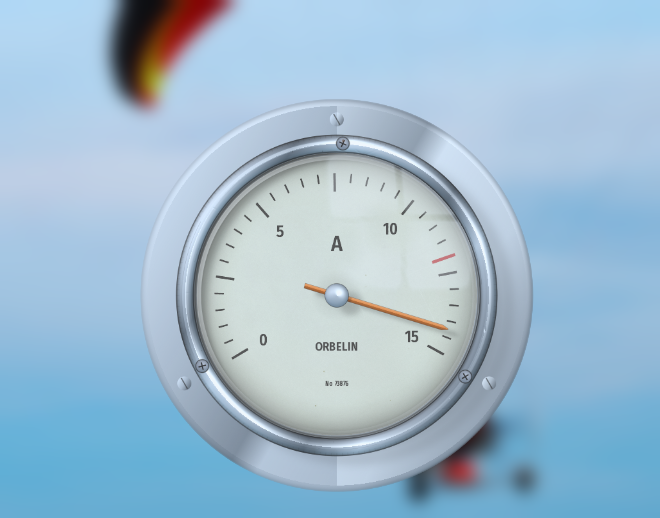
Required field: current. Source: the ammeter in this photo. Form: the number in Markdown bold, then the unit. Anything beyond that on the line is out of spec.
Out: **14.25** A
